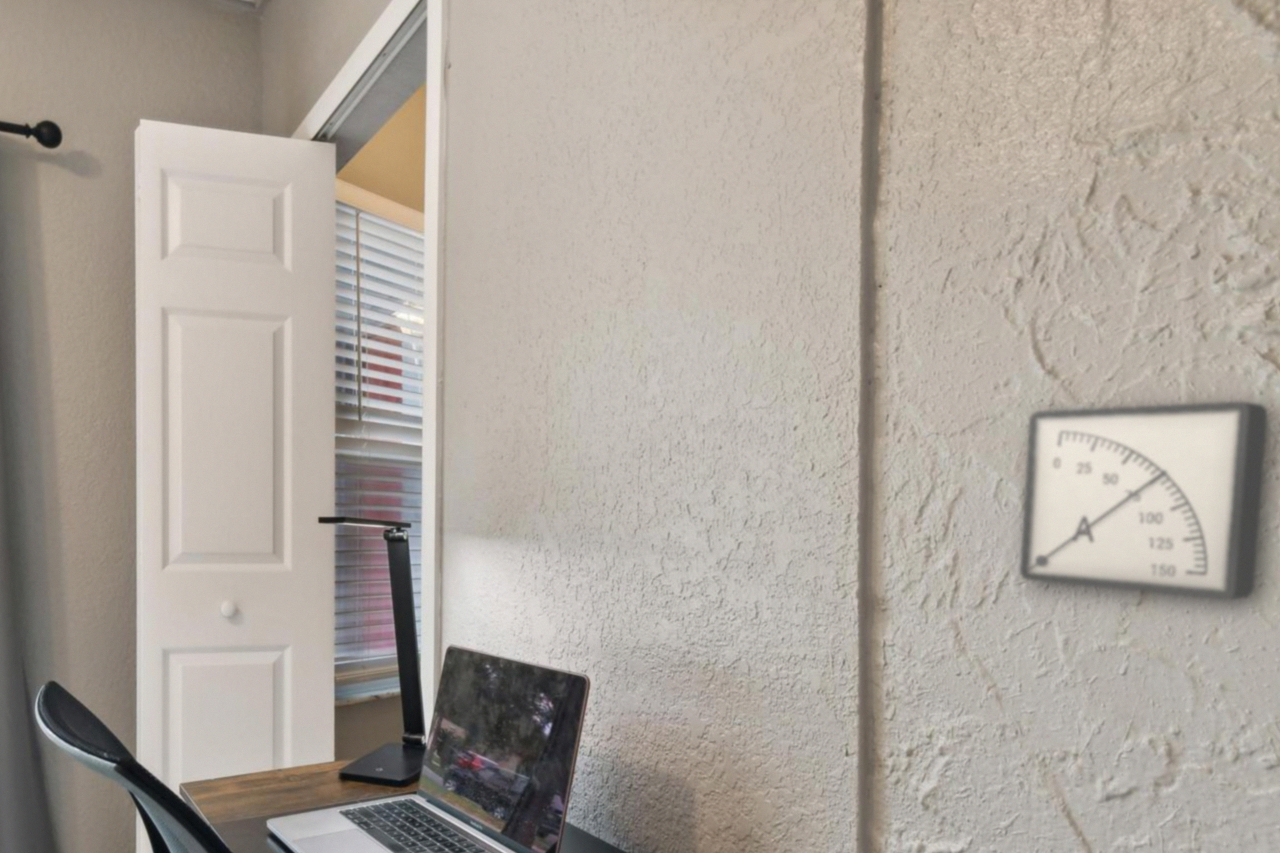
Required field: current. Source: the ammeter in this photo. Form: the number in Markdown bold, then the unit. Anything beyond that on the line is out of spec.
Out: **75** A
